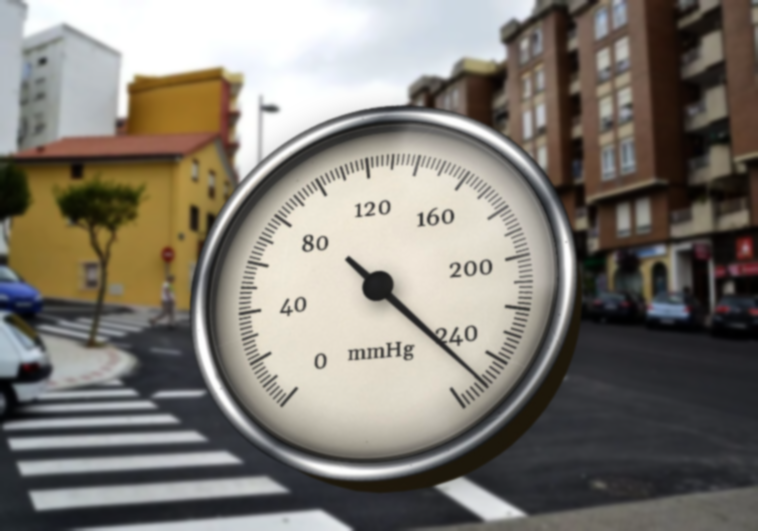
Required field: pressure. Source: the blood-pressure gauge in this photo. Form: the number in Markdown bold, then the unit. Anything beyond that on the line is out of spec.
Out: **250** mmHg
